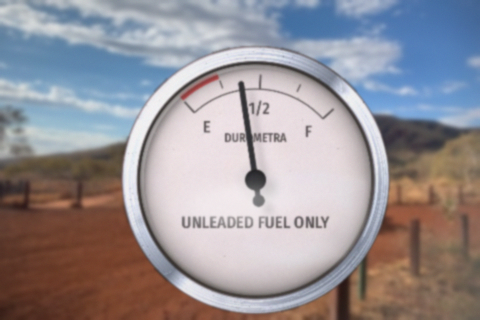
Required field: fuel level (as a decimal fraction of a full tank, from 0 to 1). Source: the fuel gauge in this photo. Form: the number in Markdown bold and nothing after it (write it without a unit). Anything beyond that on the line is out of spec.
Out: **0.375**
